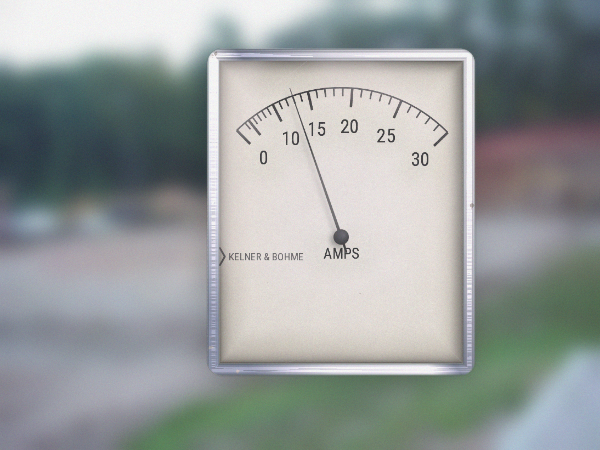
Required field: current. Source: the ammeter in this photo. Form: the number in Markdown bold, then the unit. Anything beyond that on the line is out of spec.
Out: **13** A
